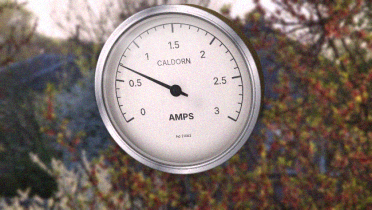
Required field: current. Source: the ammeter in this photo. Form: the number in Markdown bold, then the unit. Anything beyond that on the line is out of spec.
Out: **0.7** A
